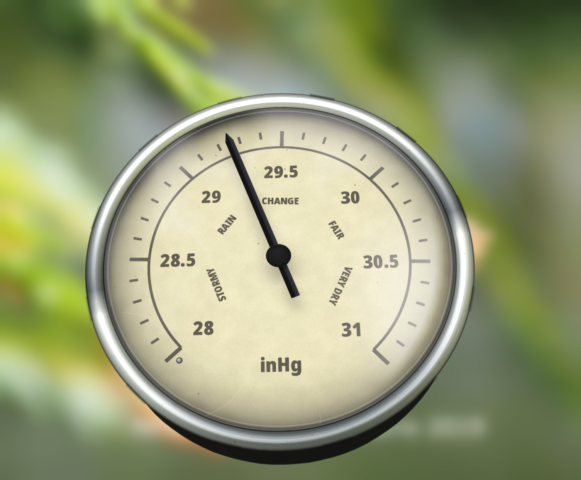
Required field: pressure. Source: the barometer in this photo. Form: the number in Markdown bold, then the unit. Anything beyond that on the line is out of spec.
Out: **29.25** inHg
